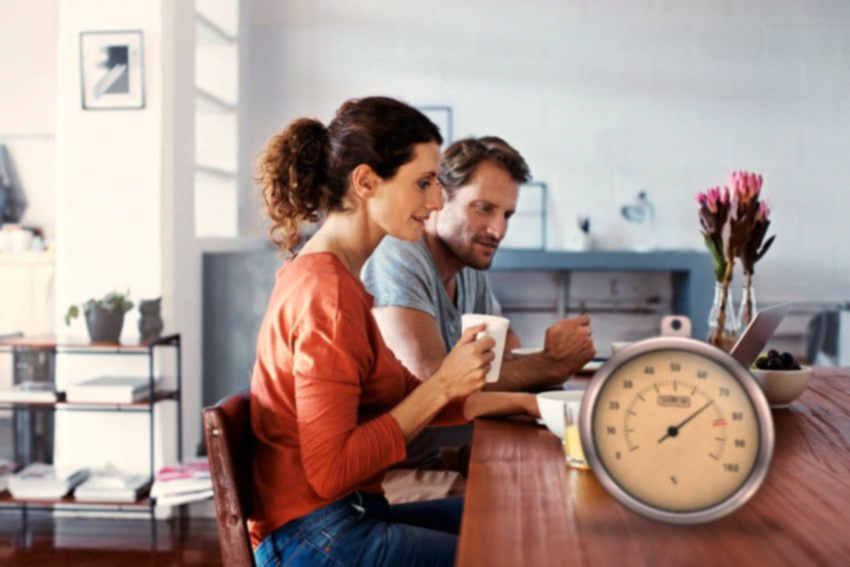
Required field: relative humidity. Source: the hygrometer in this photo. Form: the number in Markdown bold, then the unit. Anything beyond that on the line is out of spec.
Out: **70** %
